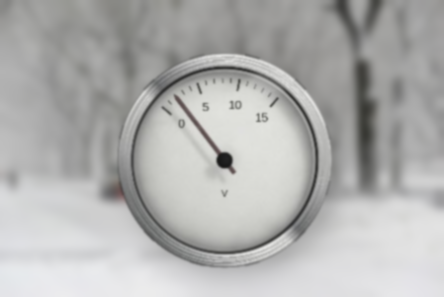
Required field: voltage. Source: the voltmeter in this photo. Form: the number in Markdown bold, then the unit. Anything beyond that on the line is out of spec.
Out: **2** V
